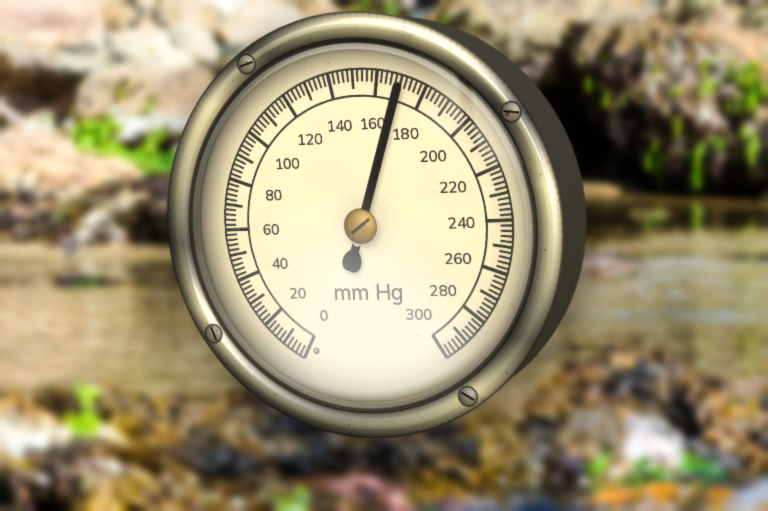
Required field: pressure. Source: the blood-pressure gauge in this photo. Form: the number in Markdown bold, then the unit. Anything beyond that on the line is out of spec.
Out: **170** mmHg
